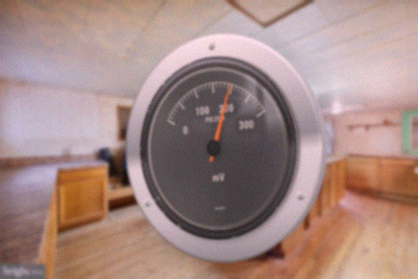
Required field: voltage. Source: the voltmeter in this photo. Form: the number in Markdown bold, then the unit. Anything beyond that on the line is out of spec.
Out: **200** mV
